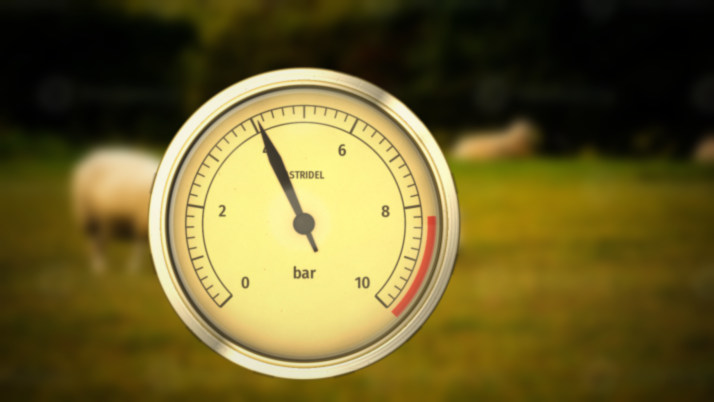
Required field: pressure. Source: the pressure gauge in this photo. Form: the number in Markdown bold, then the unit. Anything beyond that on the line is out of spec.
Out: **4.1** bar
